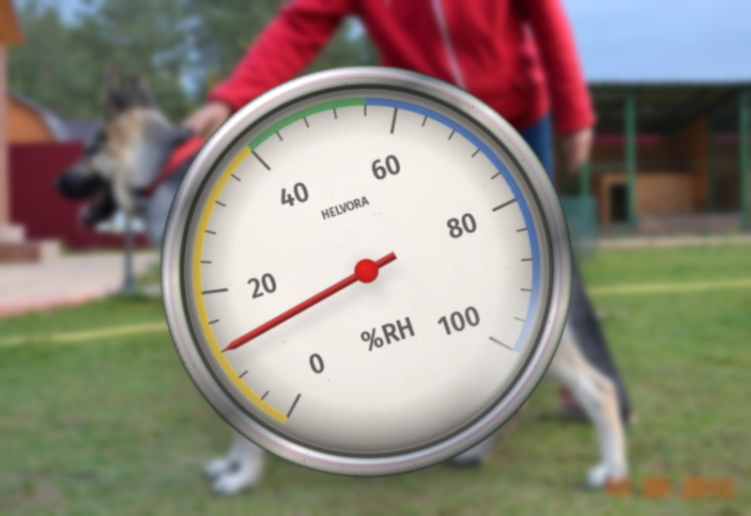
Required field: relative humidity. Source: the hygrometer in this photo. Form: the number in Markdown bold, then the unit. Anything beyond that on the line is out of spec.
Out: **12** %
